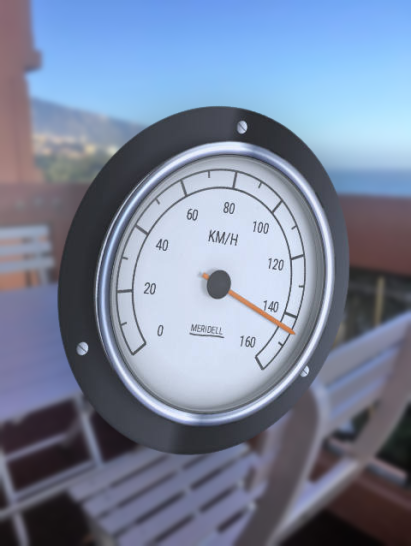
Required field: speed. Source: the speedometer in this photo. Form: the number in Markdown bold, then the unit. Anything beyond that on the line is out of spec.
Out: **145** km/h
